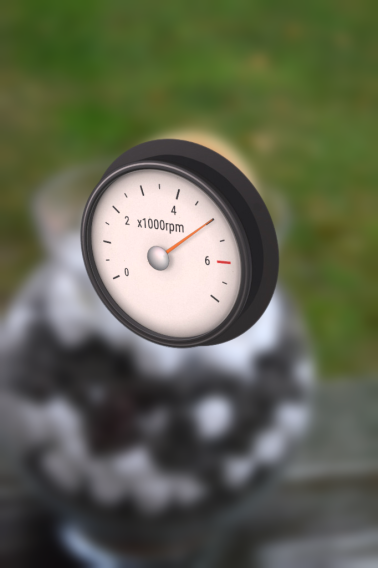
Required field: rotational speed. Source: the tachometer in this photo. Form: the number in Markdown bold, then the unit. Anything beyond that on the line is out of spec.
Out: **5000** rpm
